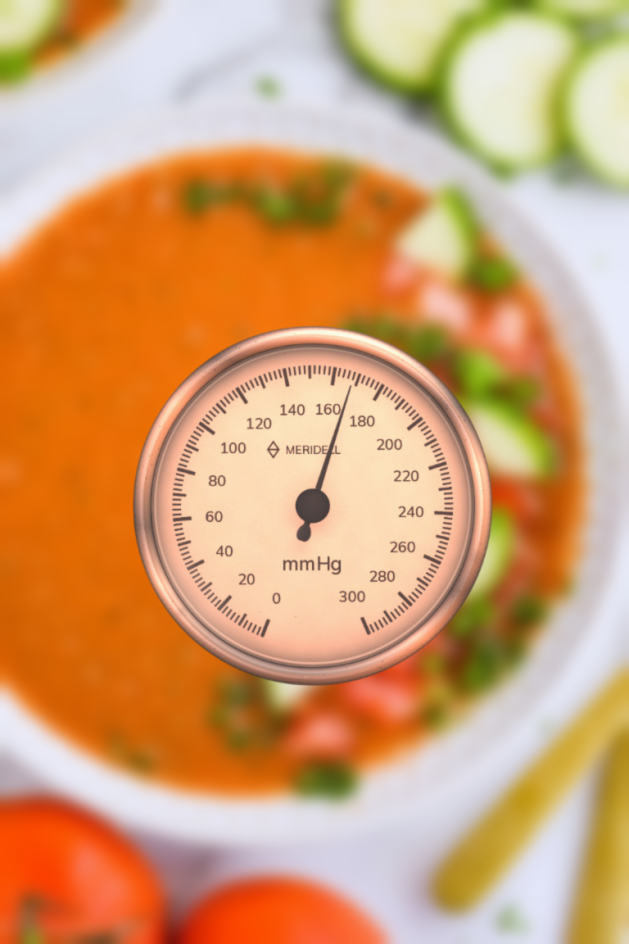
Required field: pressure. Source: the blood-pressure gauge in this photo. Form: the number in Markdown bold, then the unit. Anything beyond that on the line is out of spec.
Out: **168** mmHg
